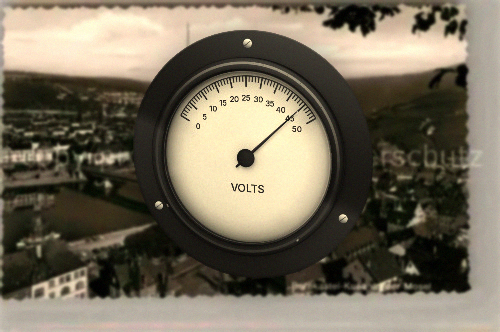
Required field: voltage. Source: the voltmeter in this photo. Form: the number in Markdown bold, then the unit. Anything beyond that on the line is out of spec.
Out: **45** V
